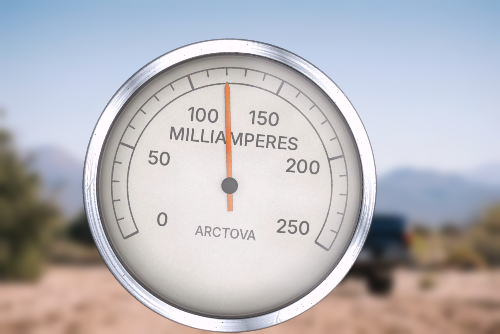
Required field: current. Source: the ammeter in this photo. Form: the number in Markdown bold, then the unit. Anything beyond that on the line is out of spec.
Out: **120** mA
